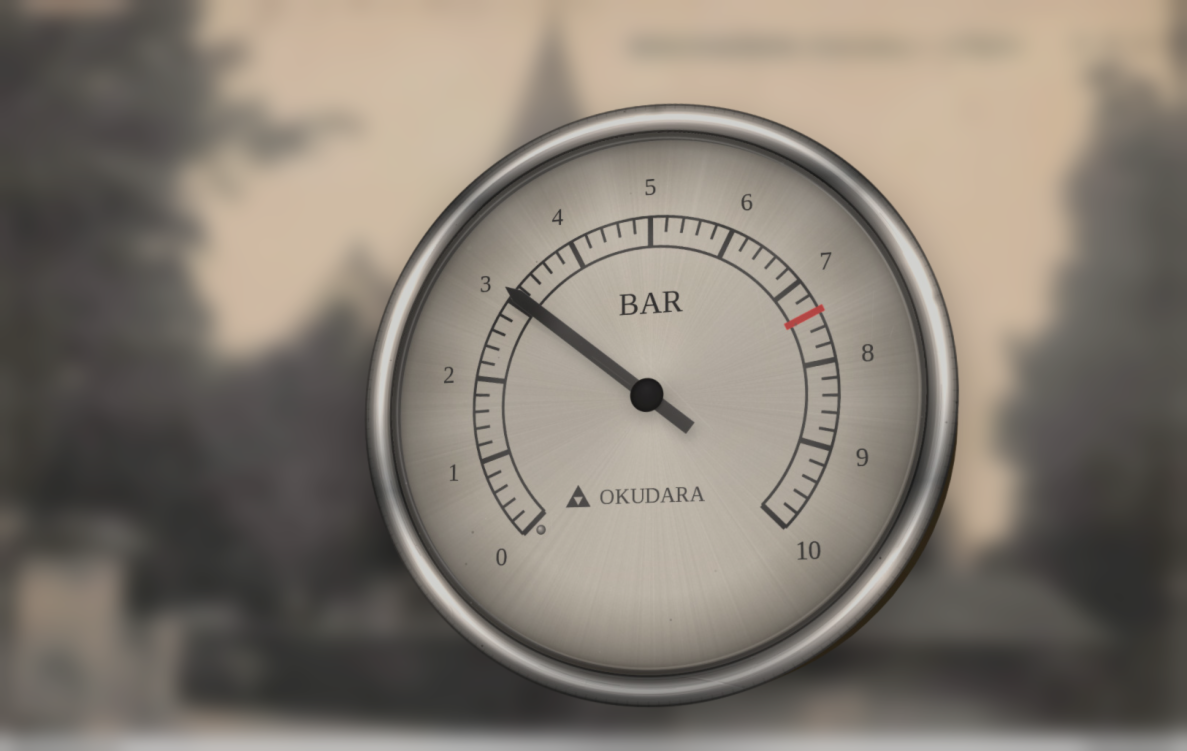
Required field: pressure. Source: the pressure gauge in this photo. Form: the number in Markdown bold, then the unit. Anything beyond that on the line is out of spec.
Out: **3.1** bar
